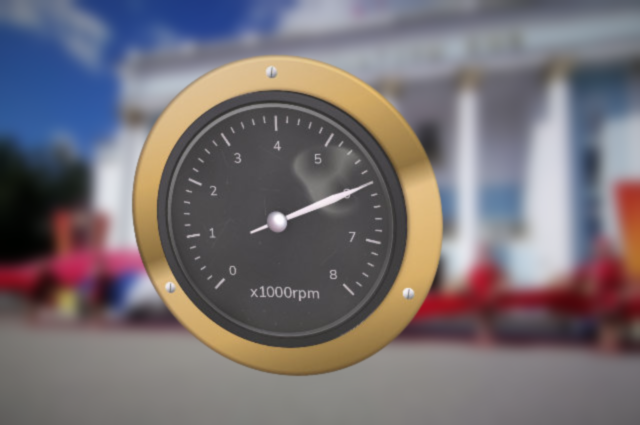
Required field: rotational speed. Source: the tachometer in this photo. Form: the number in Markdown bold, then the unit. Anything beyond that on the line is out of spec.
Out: **6000** rpm
